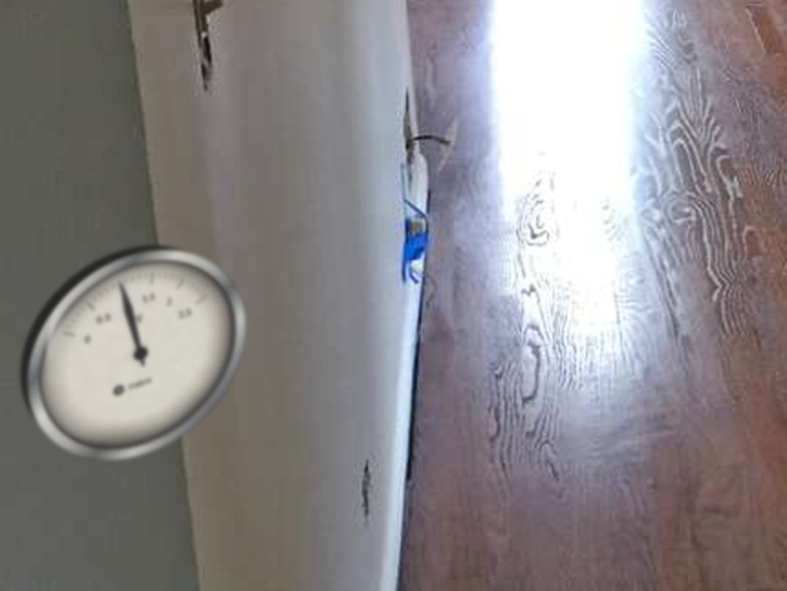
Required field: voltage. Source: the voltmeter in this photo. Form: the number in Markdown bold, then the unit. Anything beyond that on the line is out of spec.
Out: **1** kV
